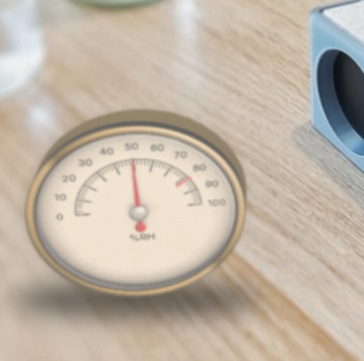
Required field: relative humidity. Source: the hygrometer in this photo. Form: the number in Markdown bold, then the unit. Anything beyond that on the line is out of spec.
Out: **50** %
